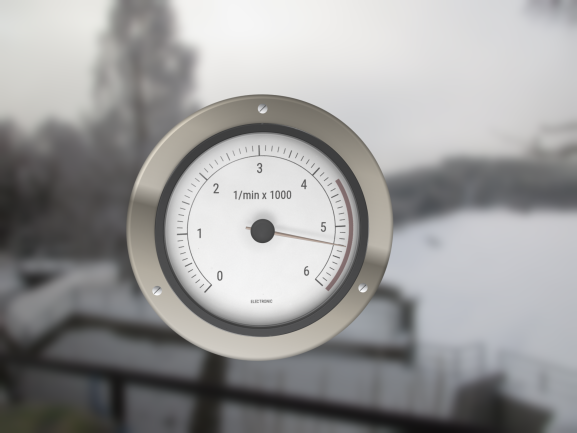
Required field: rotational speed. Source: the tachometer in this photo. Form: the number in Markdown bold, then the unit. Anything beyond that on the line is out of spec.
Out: **5300** rpm
